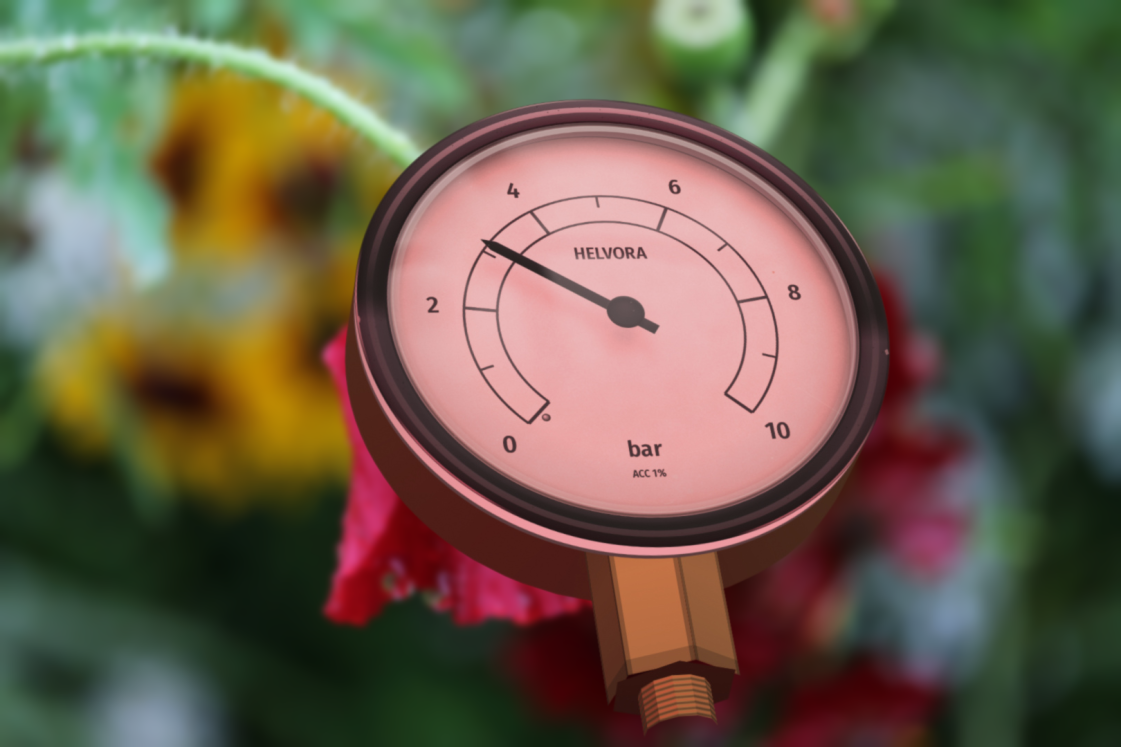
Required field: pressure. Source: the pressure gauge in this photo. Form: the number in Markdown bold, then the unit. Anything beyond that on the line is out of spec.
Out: **3** bar
